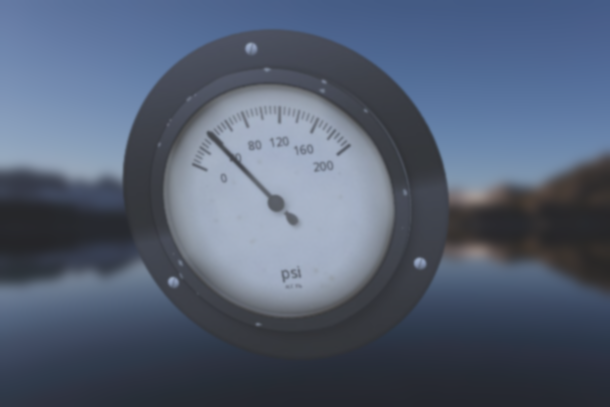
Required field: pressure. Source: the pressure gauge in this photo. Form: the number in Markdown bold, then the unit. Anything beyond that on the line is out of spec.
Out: **40** psi
